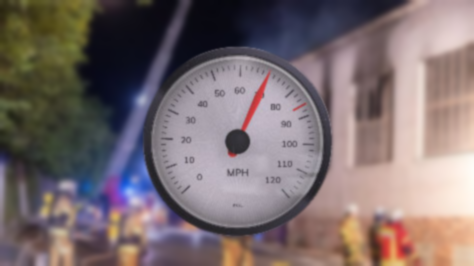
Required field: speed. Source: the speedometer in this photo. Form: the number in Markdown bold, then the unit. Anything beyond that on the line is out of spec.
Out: **70** mph
